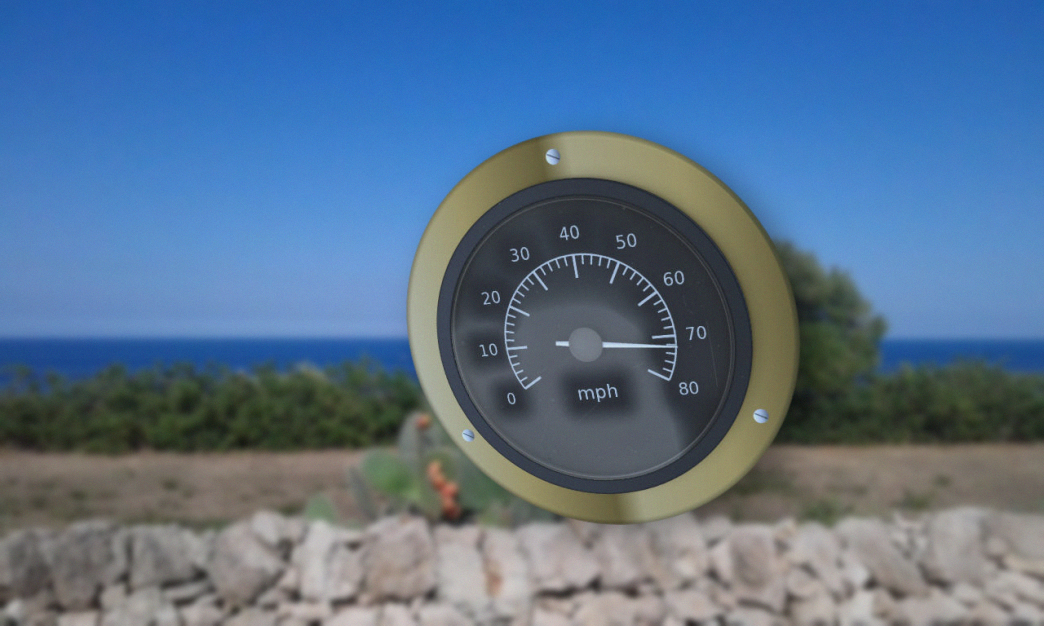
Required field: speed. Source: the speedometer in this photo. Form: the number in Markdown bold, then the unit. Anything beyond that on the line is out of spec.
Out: **72** mph
